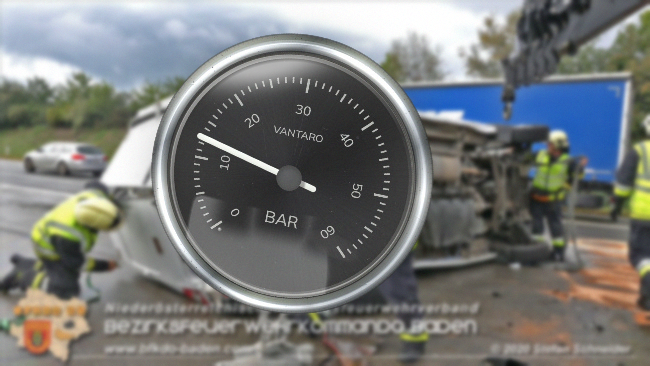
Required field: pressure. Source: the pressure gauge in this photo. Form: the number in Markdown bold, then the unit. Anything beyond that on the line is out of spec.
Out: **13** bar
